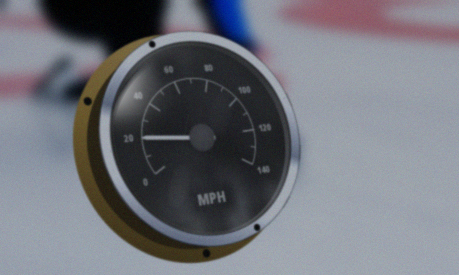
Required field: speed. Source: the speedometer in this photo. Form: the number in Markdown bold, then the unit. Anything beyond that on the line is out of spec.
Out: **20** mph
